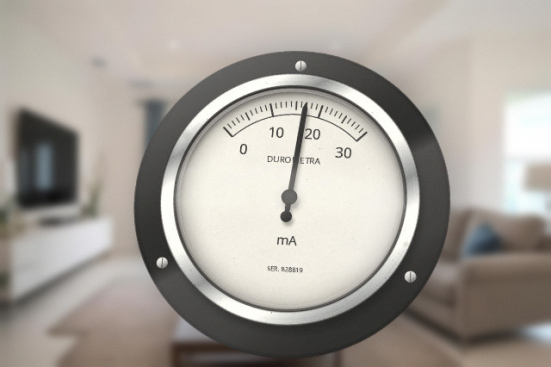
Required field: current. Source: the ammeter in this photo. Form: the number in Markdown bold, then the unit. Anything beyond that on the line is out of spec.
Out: **17** mA
